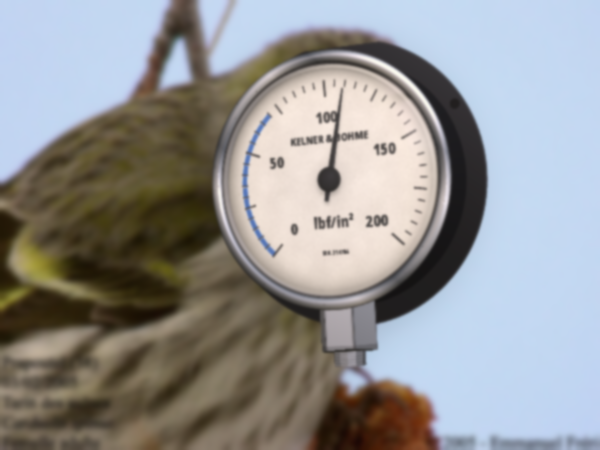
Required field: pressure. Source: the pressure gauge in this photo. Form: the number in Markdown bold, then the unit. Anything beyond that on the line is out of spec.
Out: **110** psi
